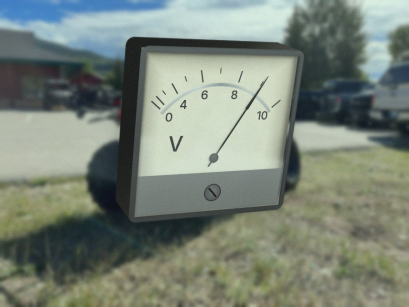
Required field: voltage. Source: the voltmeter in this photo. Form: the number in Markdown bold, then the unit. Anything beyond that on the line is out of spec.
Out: **9** V
